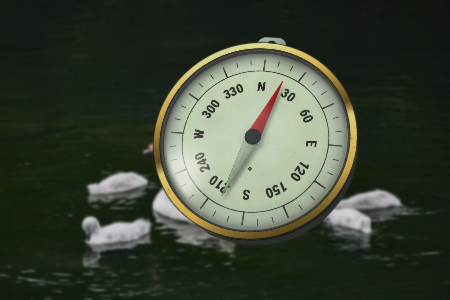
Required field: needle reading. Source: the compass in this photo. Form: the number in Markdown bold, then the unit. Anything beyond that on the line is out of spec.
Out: **20** °
